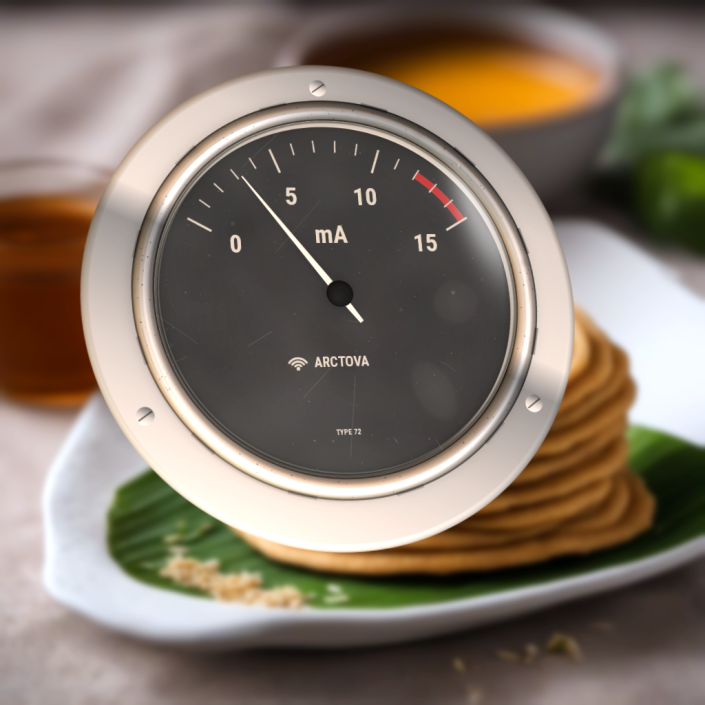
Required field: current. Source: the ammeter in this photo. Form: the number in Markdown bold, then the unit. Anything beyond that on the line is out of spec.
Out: **3** mA
